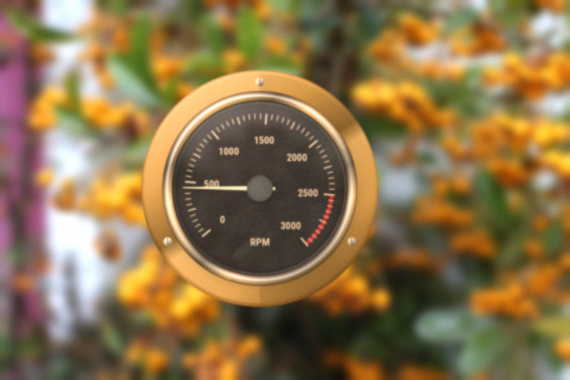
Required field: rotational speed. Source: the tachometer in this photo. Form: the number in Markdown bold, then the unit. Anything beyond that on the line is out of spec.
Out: **450** rpm
